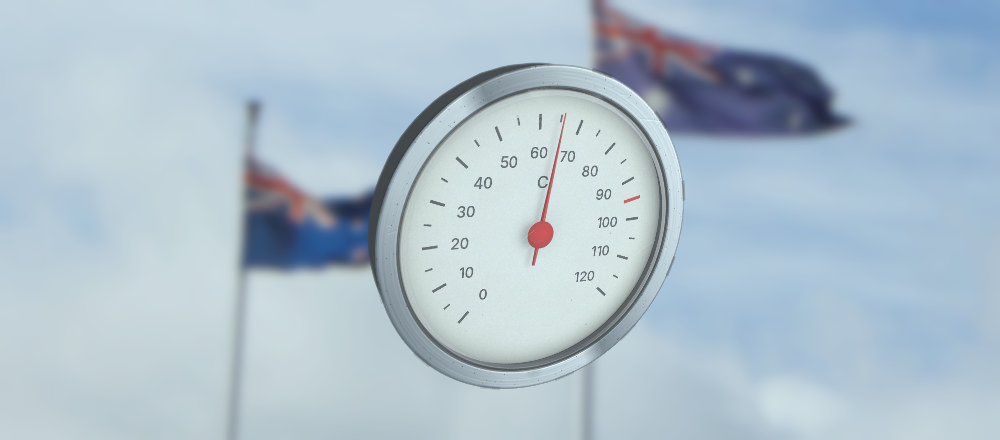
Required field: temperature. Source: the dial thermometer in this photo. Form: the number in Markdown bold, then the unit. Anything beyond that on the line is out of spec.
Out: **65** °C
